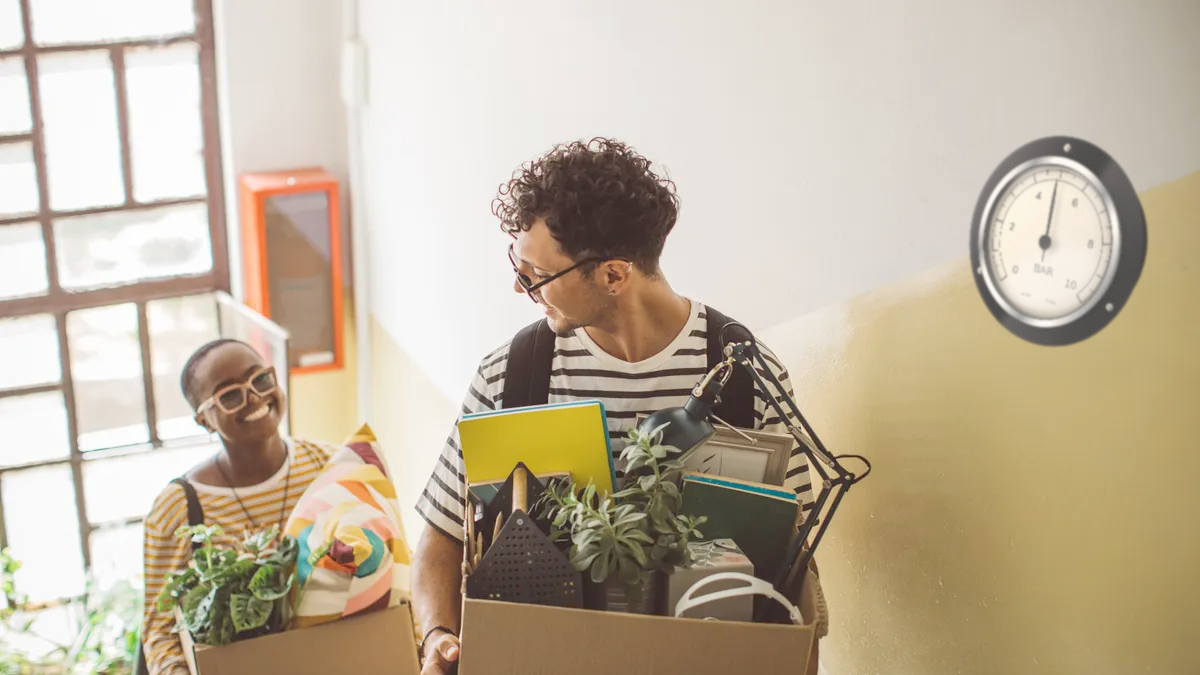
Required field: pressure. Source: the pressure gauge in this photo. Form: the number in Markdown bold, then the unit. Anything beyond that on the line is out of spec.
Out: **5** bar
